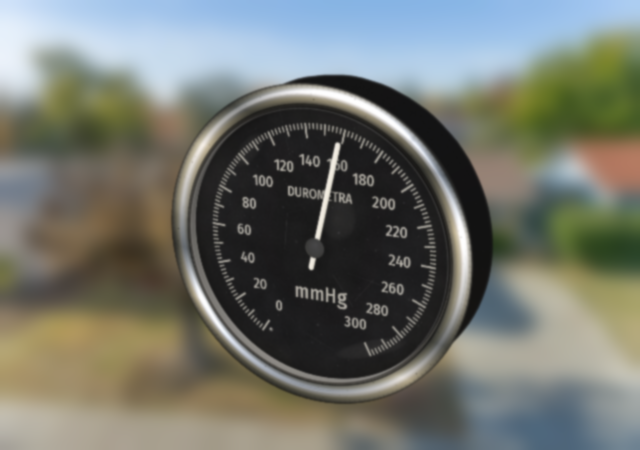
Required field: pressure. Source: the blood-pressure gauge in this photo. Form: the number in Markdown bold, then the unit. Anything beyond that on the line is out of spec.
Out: **160** mmHg
